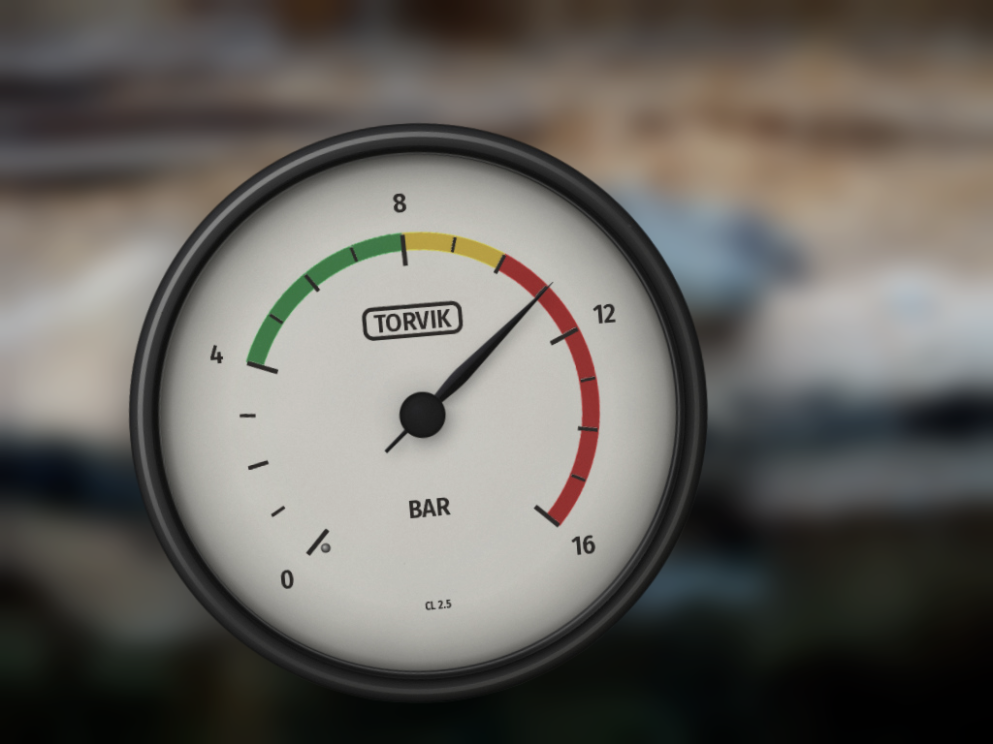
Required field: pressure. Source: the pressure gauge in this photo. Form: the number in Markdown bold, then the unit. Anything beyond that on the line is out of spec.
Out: **11** bar
